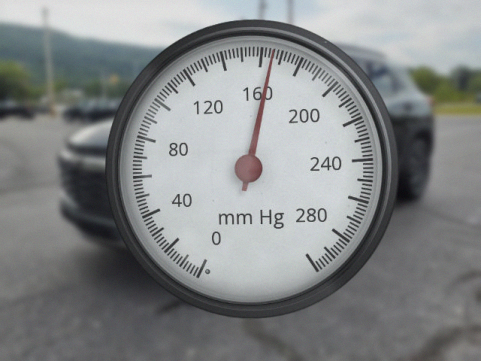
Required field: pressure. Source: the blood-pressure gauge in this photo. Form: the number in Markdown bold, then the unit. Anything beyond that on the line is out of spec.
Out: **166** mmHg
